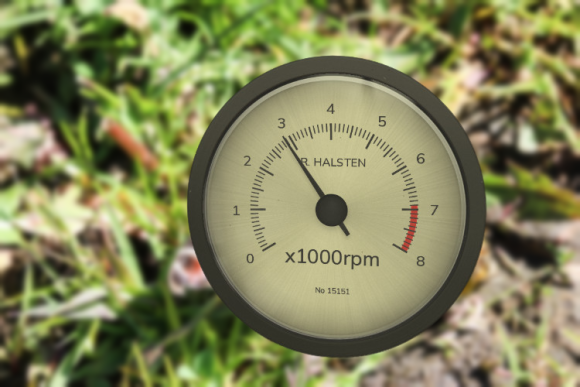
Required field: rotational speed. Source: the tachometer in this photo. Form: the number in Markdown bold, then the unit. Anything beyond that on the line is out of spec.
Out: **2900** rpm
